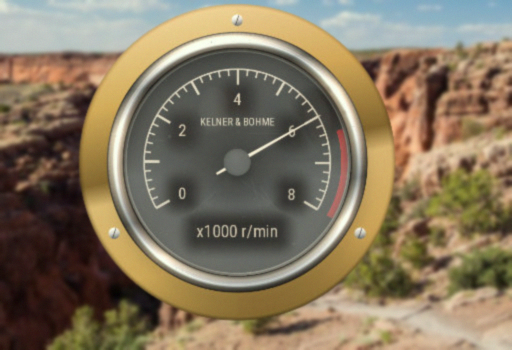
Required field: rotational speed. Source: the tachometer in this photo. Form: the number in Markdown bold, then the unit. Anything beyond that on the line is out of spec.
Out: **6000** rpm
